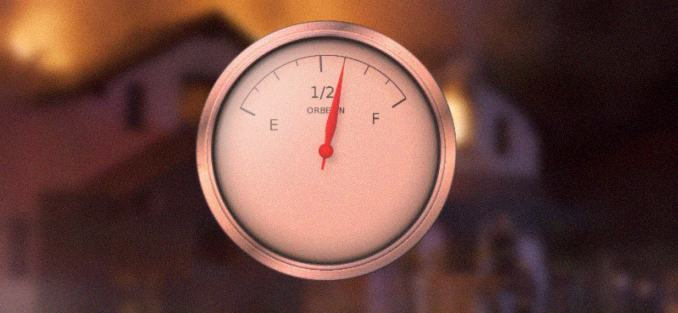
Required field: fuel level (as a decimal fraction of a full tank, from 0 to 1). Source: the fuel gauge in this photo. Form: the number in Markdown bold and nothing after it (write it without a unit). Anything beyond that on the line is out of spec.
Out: **0.625**
